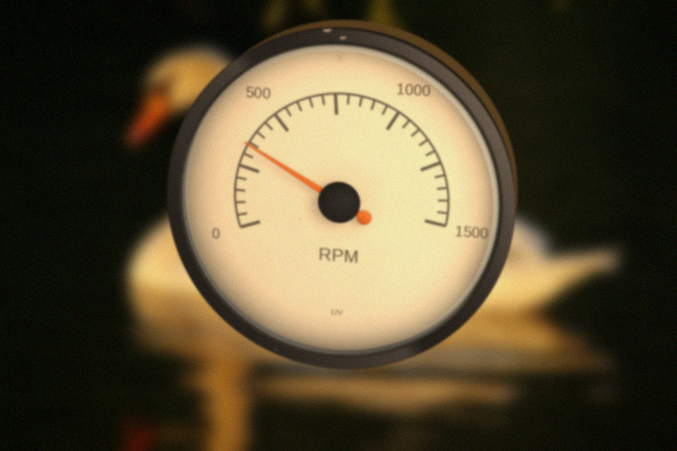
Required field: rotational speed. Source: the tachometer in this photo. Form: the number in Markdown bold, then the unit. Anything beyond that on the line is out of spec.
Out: **350** rpm
